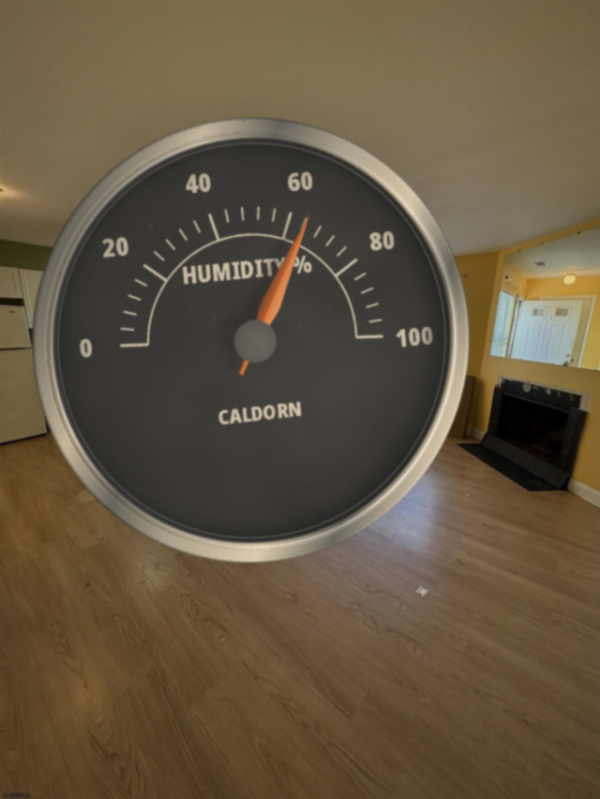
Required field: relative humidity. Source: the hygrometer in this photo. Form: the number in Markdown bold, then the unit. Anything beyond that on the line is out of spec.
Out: **64** %
